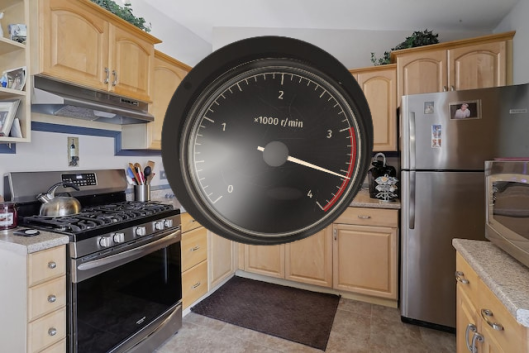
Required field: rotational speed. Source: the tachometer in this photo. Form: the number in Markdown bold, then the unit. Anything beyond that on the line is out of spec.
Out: **3550** rpm
